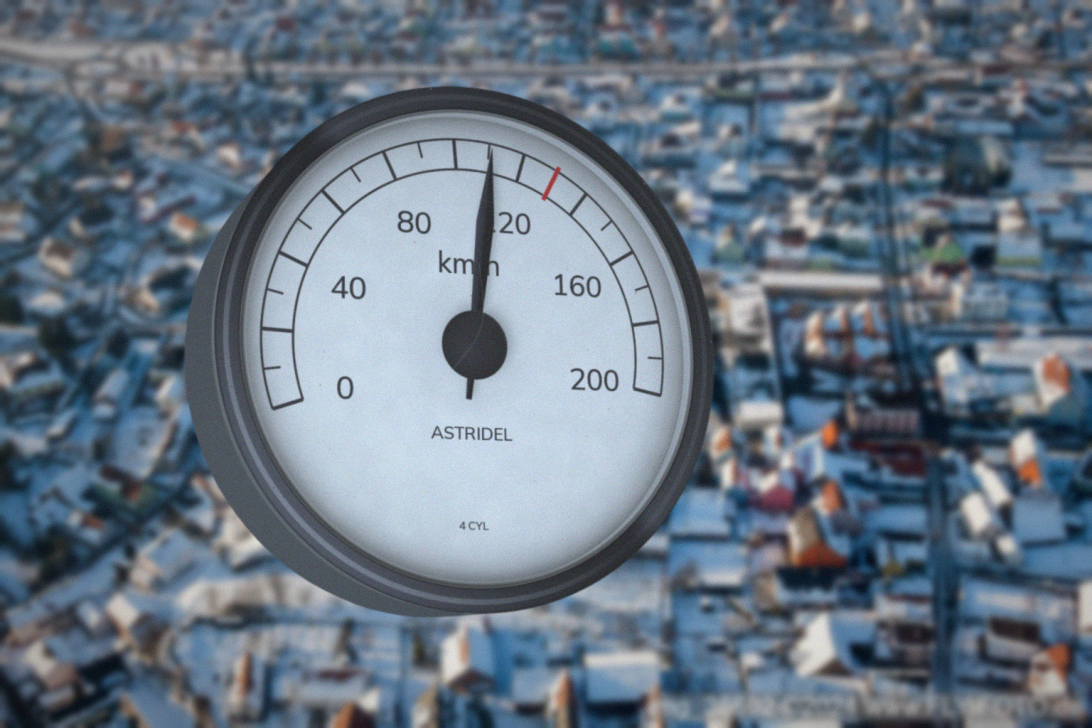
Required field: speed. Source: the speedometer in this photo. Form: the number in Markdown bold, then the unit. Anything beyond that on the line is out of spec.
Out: **110** km/h
